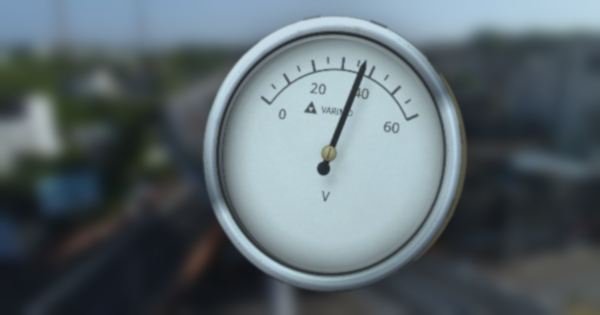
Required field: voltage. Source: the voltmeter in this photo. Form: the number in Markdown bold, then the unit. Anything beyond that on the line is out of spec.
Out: **37.5** V
